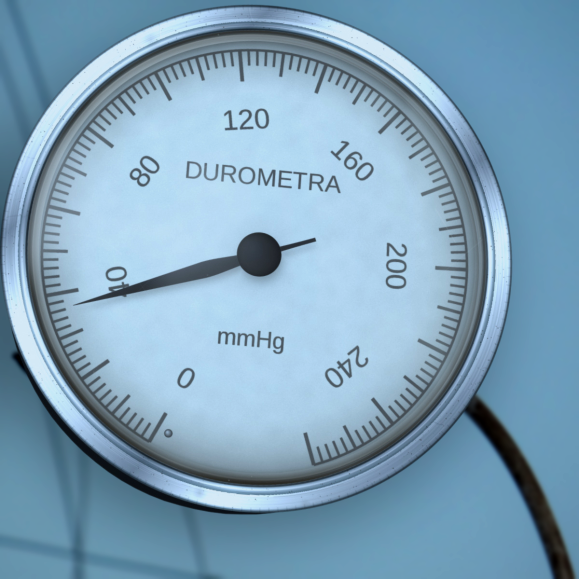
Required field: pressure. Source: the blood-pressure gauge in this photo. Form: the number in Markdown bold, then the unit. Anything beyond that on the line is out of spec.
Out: **36** mmHg
